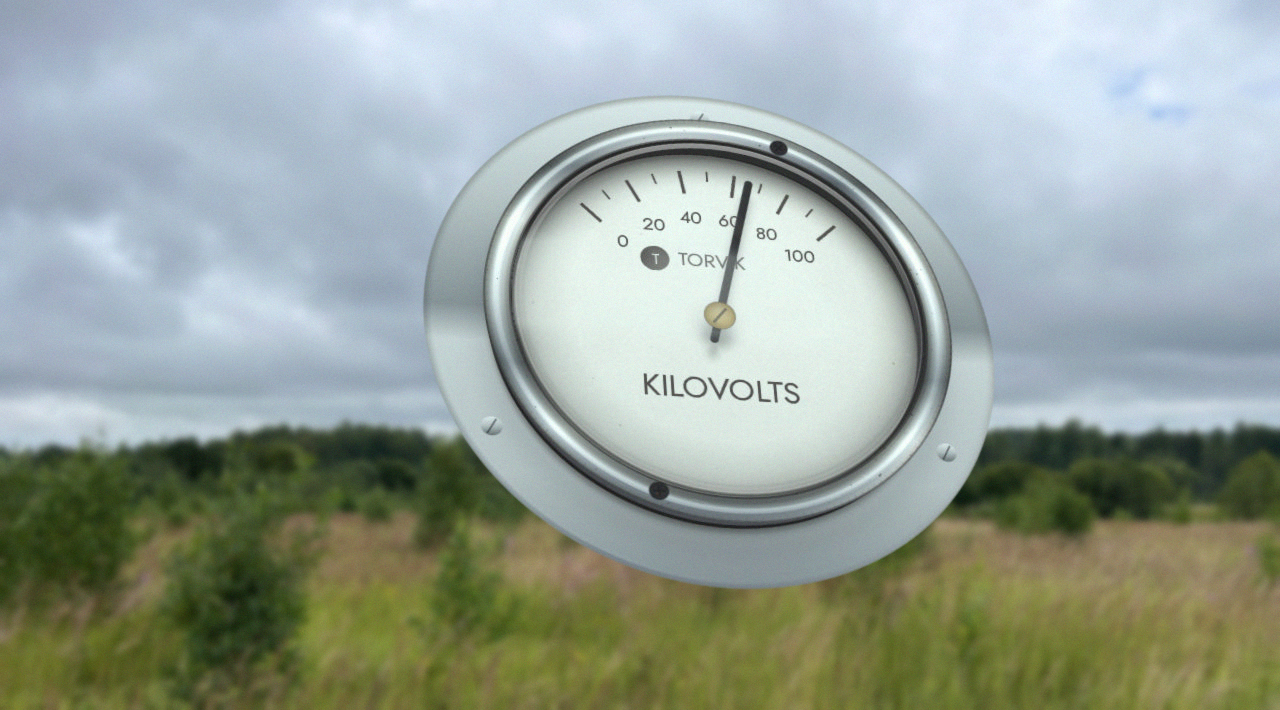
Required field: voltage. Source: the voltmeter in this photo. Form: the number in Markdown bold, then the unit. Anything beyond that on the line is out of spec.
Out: **65** kV
